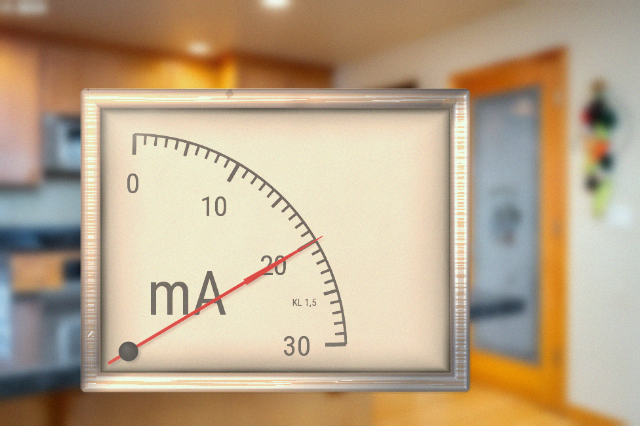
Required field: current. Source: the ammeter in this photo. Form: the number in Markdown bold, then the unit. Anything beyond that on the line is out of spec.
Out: **20** mA
